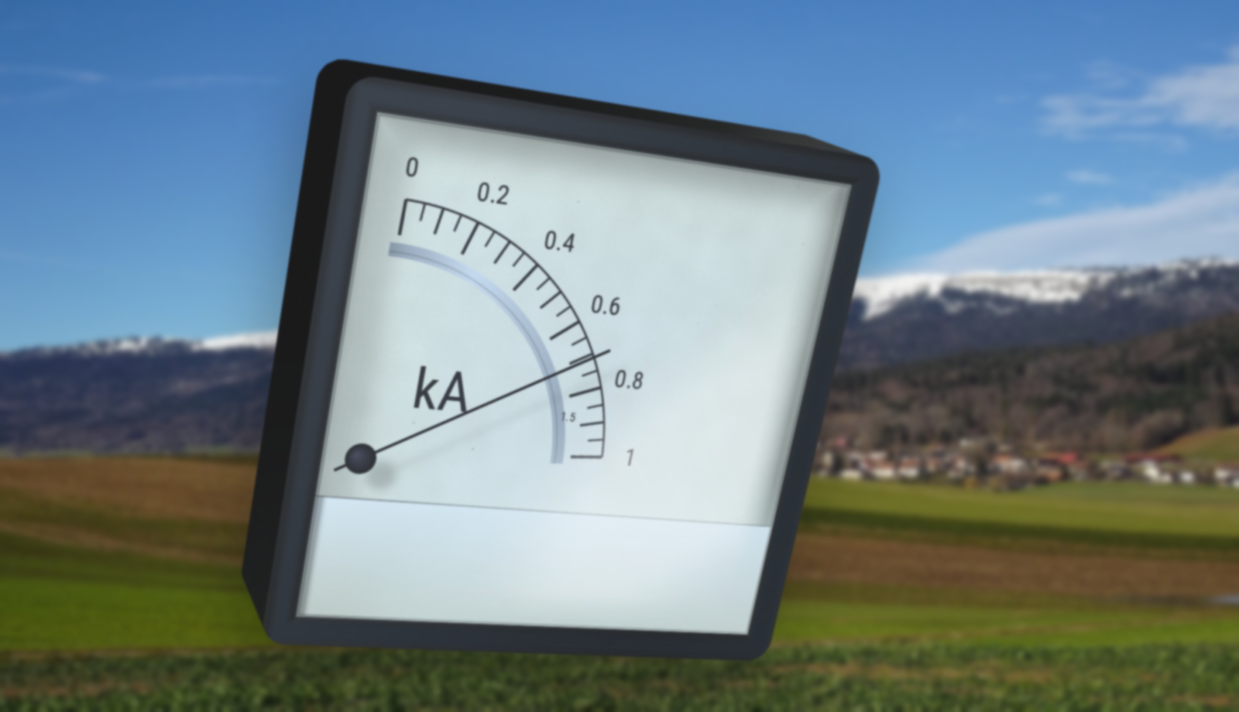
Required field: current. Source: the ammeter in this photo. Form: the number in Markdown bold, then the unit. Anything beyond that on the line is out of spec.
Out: **0.7** kA
